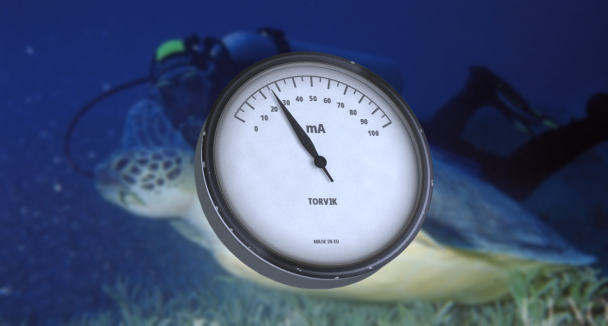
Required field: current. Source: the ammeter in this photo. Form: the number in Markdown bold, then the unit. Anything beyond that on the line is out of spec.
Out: **25** mA
